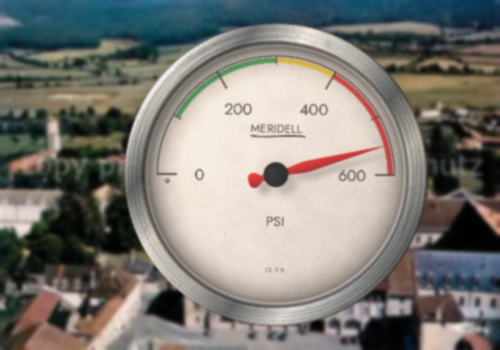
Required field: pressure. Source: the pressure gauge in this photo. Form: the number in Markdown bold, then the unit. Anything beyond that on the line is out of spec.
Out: **550** psi
